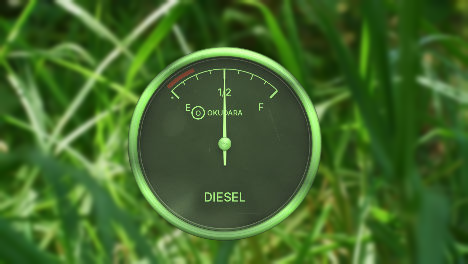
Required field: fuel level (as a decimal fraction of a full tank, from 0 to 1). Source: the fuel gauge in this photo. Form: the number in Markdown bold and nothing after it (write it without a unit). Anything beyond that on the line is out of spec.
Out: **0.5**
